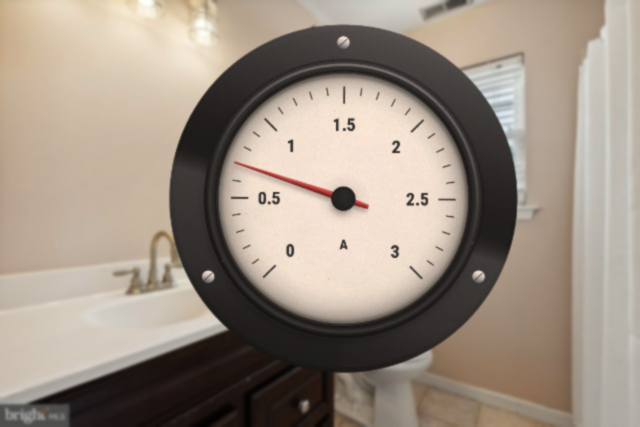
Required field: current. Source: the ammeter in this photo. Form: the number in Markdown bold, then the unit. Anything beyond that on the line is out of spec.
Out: **0.7** A
